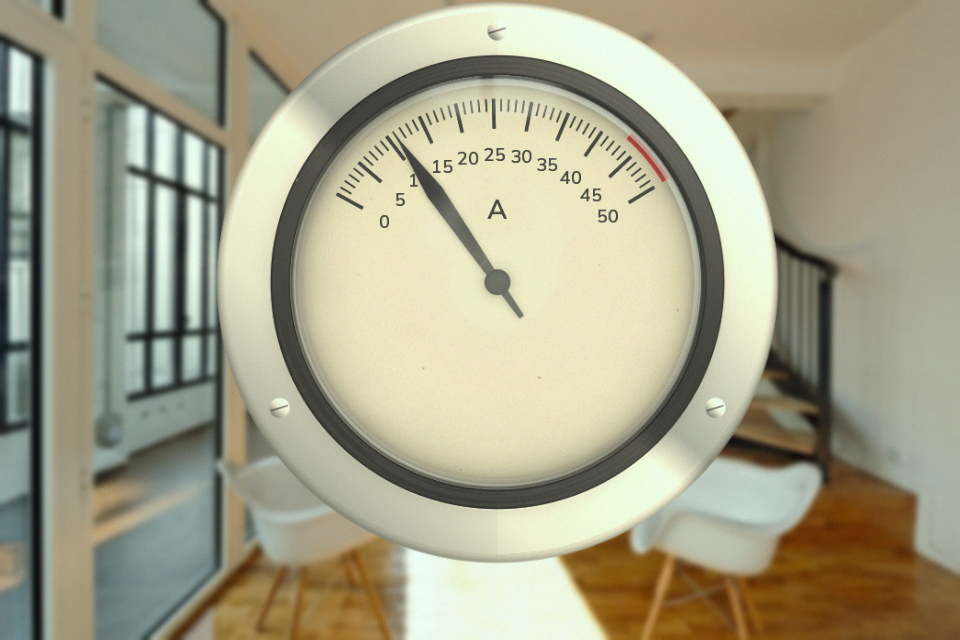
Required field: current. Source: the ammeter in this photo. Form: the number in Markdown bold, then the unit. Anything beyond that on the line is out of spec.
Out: **11** A
